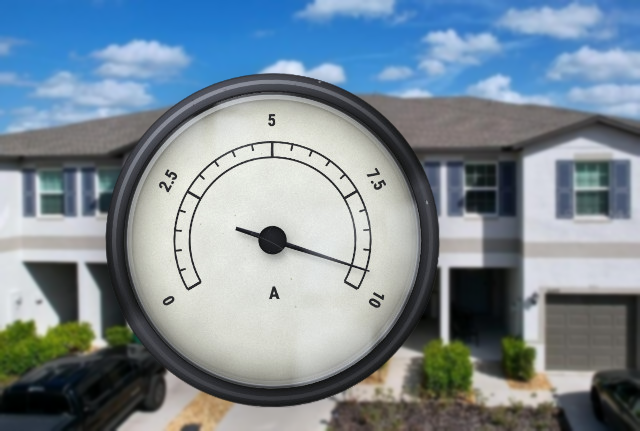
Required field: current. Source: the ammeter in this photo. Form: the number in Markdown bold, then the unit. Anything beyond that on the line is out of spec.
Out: **9.5** A
